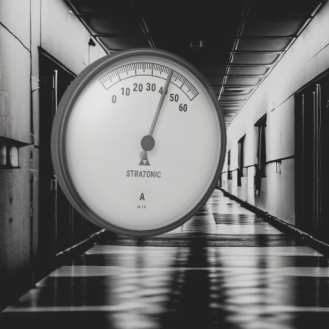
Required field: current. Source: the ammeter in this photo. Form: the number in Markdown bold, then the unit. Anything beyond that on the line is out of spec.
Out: **40** A
